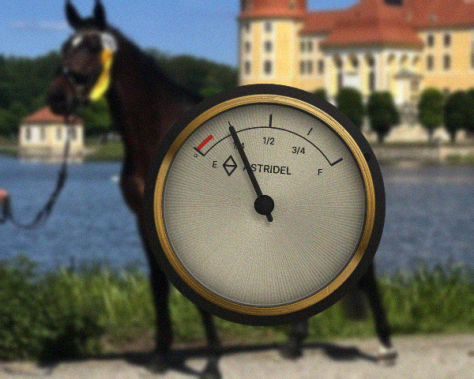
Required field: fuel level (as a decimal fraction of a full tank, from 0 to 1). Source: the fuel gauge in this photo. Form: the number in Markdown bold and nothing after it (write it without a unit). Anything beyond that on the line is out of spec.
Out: **0.25**
